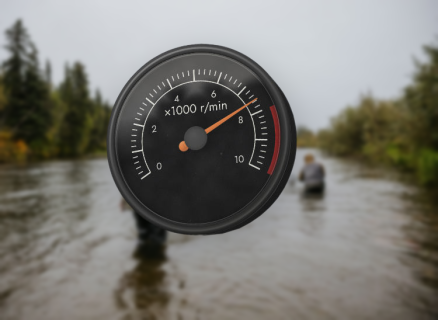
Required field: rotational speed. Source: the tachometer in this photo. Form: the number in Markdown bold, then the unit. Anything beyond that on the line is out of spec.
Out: **7600** rpm
